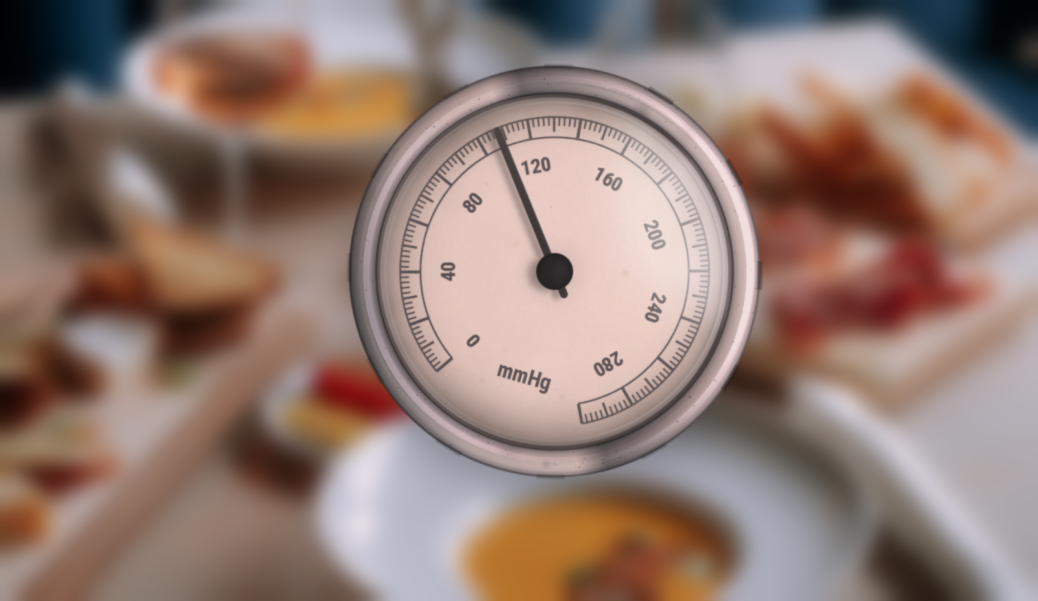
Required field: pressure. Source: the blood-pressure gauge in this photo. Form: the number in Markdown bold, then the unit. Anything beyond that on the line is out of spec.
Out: **108** mmHg
